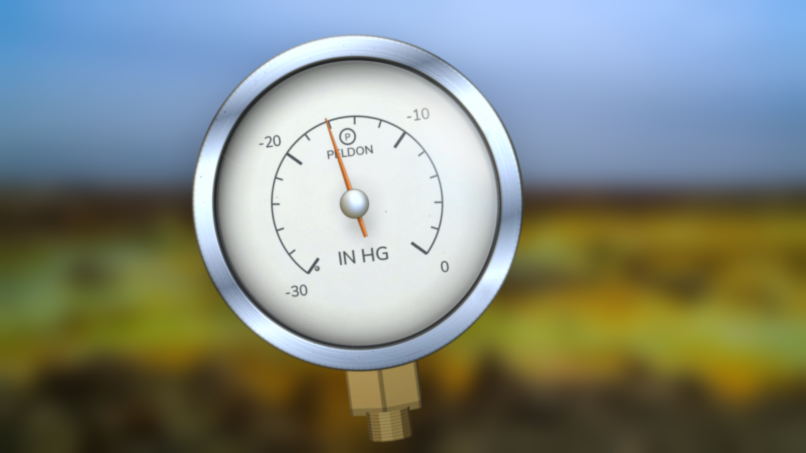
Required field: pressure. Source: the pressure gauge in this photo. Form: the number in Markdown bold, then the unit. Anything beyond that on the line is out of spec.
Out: **-16** inHg
